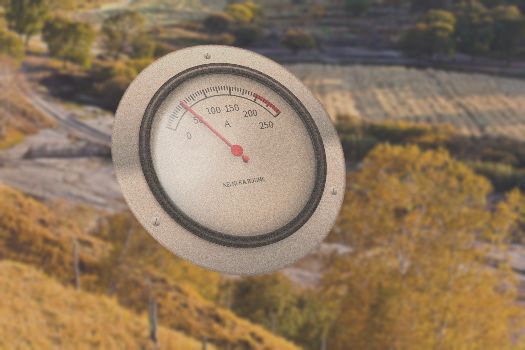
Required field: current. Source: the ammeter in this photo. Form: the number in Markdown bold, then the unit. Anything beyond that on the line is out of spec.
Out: **50** A
